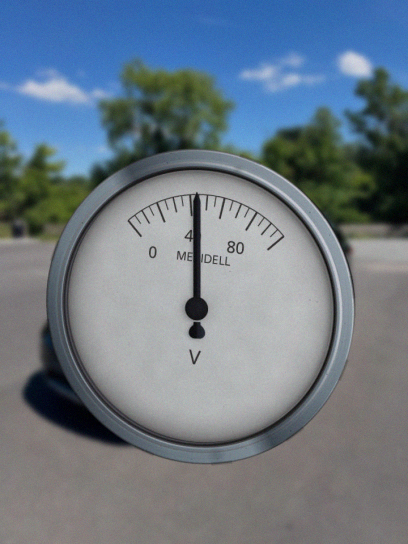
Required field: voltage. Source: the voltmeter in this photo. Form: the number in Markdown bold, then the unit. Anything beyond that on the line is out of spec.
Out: **45** V
